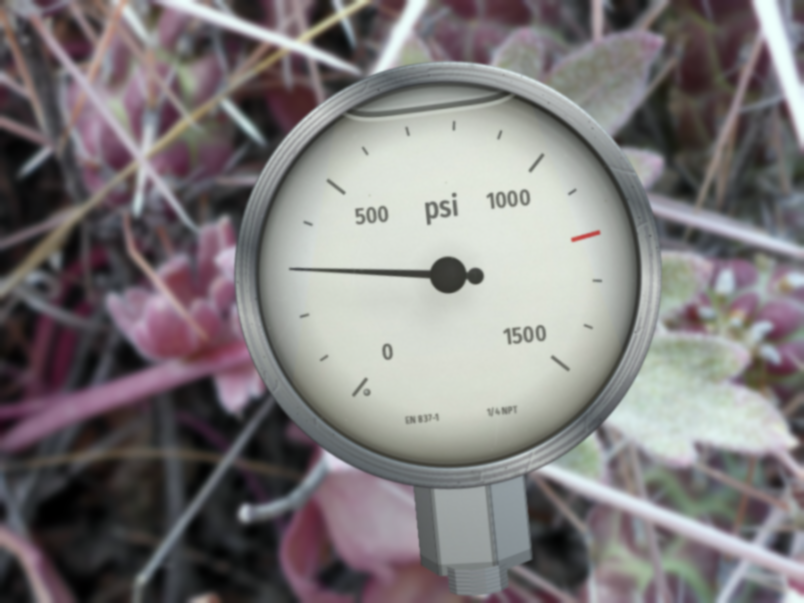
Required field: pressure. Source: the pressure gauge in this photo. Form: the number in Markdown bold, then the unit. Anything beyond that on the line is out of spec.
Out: **300** psi
